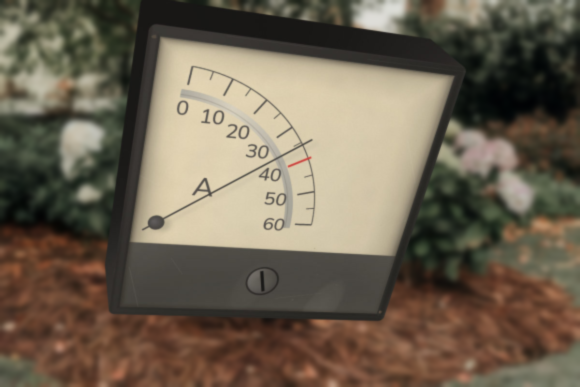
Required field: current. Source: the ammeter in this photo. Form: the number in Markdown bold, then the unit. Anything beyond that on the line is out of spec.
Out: **35** A
